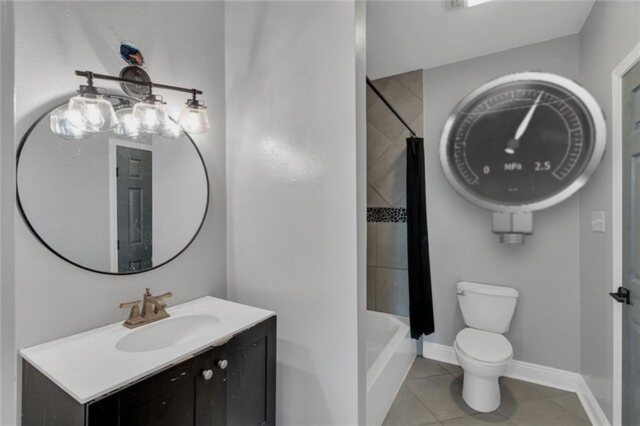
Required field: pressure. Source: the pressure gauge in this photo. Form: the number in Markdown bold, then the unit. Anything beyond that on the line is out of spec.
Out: **1.5** MPa
